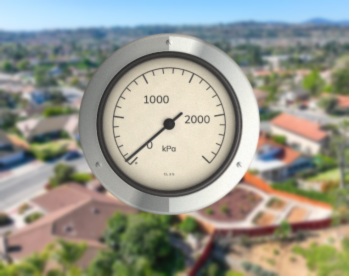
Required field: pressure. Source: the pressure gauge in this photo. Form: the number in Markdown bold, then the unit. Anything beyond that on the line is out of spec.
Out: **50** kPa
